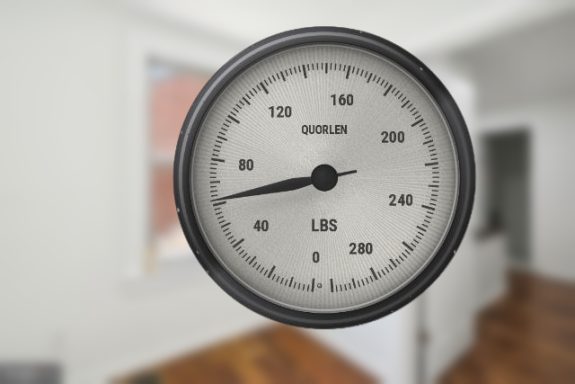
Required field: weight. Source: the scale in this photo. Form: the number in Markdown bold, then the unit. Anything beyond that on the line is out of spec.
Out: **62** lb
